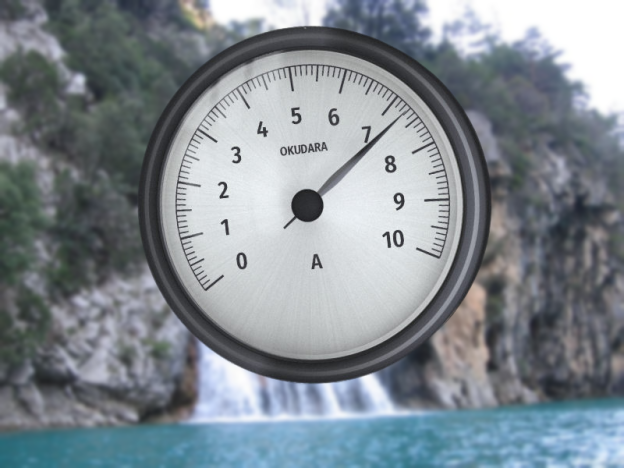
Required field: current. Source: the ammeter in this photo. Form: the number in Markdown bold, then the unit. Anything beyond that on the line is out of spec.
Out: **7.3** A
